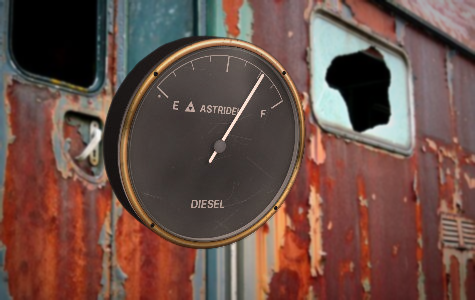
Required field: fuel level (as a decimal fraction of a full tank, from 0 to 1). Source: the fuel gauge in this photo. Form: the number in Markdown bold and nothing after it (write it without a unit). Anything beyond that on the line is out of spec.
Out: **0.75**
